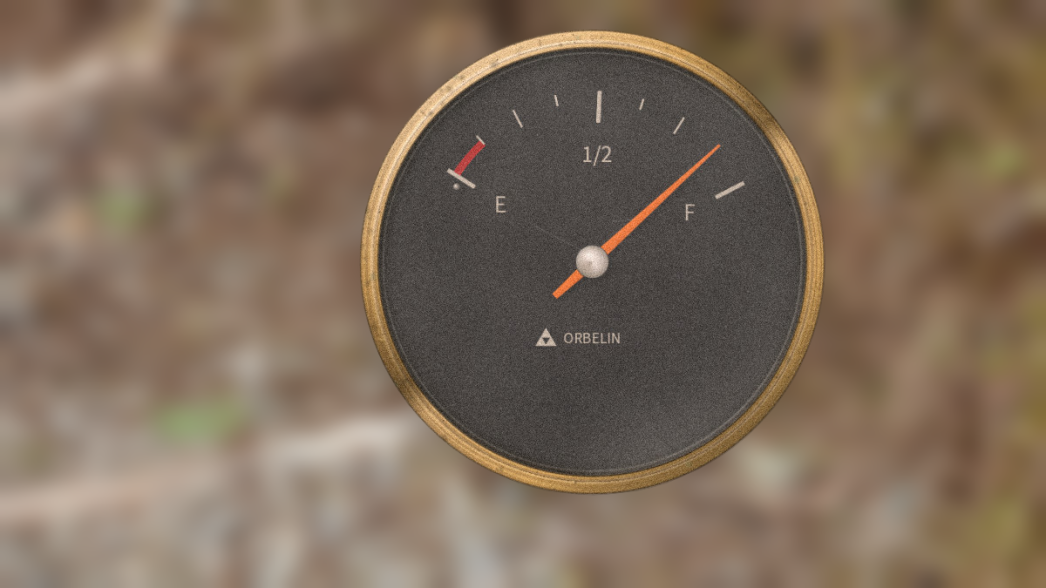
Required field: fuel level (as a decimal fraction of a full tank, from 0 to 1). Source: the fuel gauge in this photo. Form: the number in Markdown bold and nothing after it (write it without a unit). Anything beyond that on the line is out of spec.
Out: **0.875**
